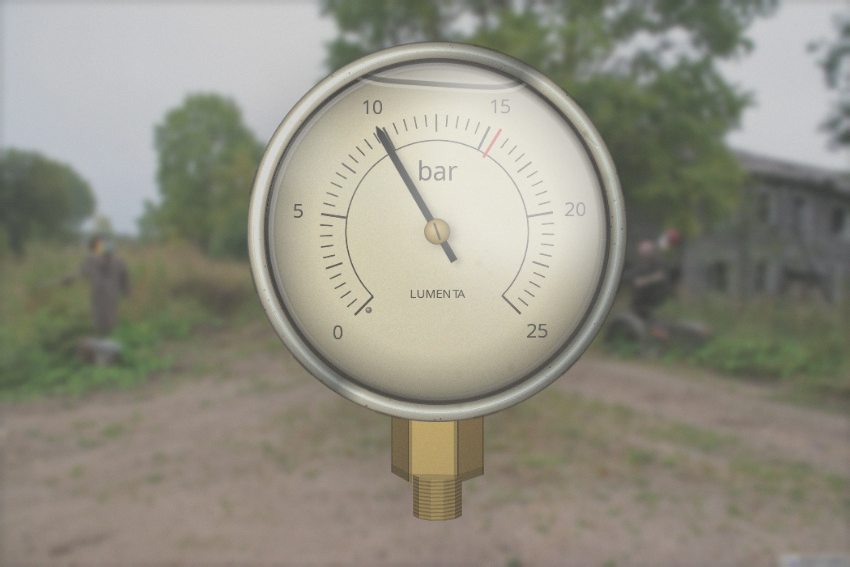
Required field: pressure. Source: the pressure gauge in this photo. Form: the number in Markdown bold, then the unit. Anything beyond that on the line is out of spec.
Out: **9.75** bar
